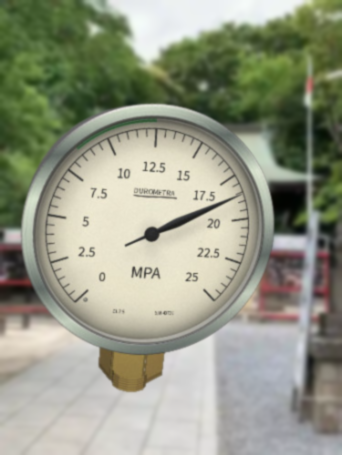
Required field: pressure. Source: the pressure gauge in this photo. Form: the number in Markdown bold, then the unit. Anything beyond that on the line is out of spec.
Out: **18.5** MPa
